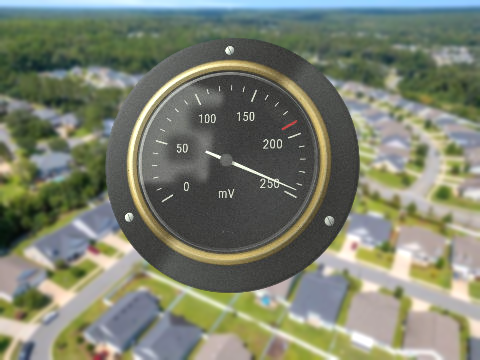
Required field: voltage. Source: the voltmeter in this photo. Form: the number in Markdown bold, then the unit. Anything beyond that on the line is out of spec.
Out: **245** mV
